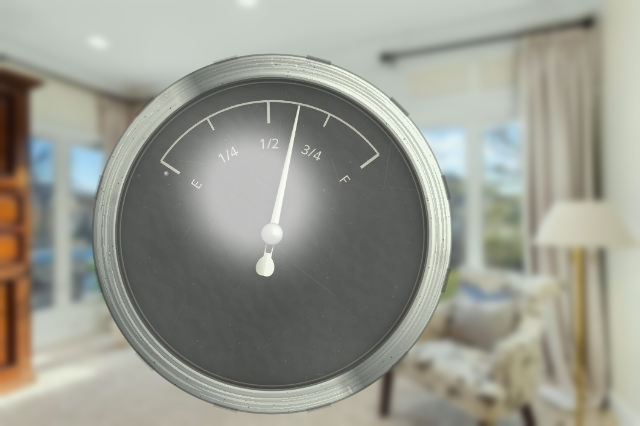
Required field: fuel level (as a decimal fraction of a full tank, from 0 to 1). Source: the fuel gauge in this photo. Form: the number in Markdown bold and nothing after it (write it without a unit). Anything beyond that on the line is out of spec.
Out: **0.625**
